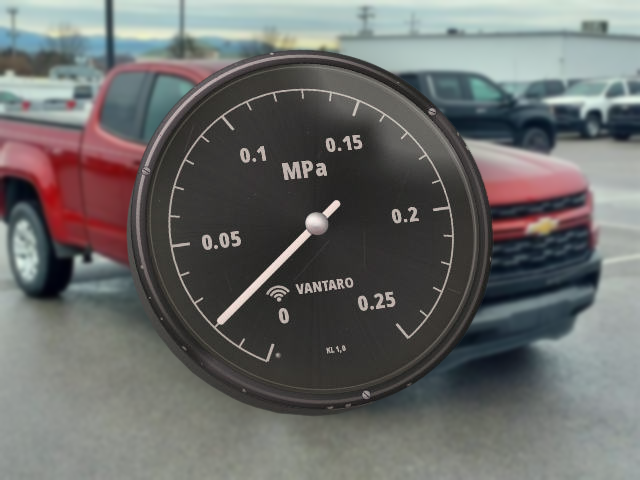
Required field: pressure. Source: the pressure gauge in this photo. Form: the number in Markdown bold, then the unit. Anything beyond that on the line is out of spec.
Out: **0.02** MPa
